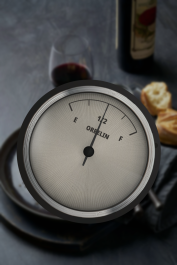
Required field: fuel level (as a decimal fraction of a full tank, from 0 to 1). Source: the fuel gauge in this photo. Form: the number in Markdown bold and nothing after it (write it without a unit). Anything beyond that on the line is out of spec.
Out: **0.5**
